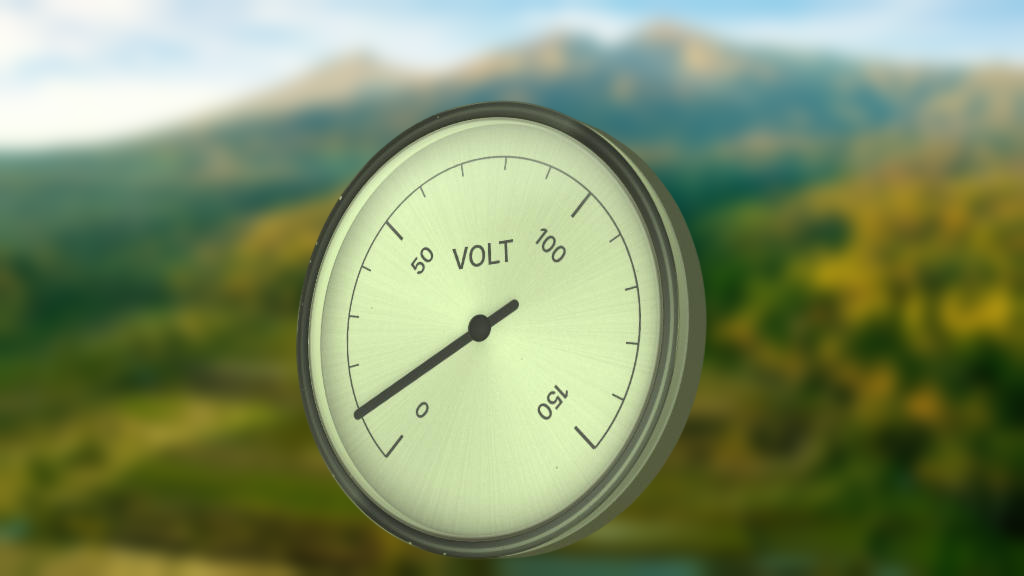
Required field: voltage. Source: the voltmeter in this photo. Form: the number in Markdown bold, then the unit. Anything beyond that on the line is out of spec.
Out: **10** V
